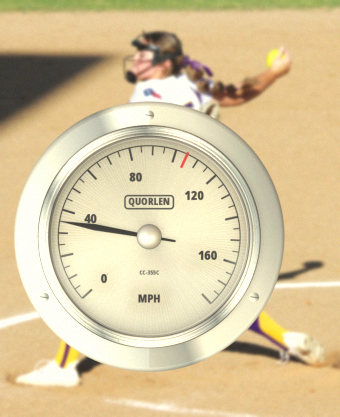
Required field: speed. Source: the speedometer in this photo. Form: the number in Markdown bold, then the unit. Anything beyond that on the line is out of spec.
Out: **35** mph
